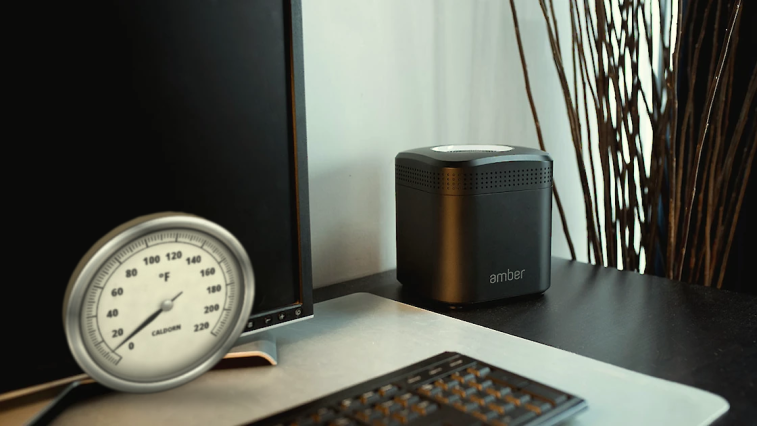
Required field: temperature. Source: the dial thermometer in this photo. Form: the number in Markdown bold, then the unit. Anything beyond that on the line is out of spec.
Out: **10** °F
